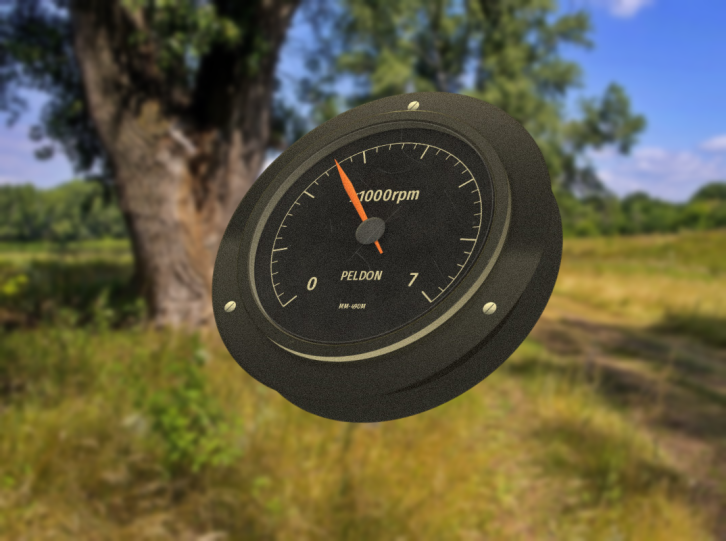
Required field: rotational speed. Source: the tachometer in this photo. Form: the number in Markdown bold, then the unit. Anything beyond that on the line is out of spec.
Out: **2600** rpm
